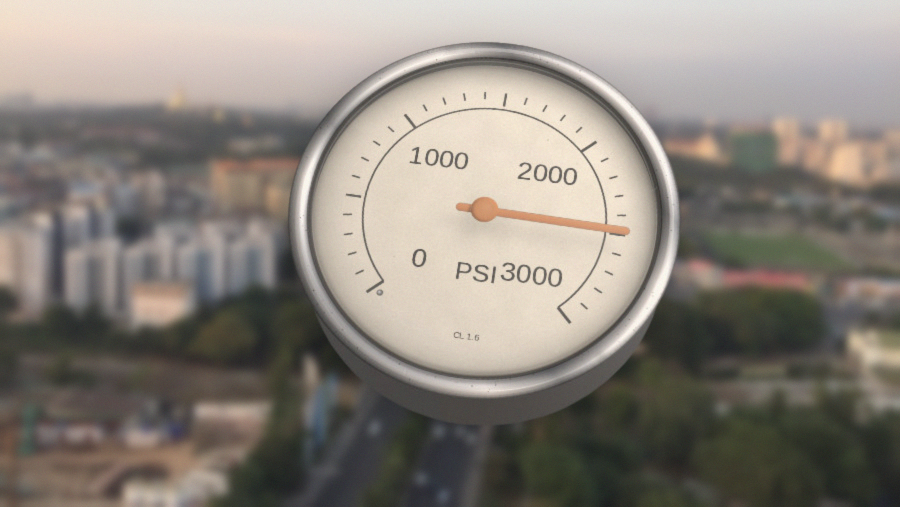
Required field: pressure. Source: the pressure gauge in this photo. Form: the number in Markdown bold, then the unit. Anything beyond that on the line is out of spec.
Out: **2500** psi
